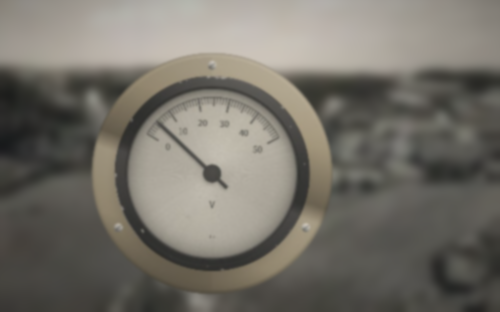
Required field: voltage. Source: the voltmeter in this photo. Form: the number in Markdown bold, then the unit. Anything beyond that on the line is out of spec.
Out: **5** V
